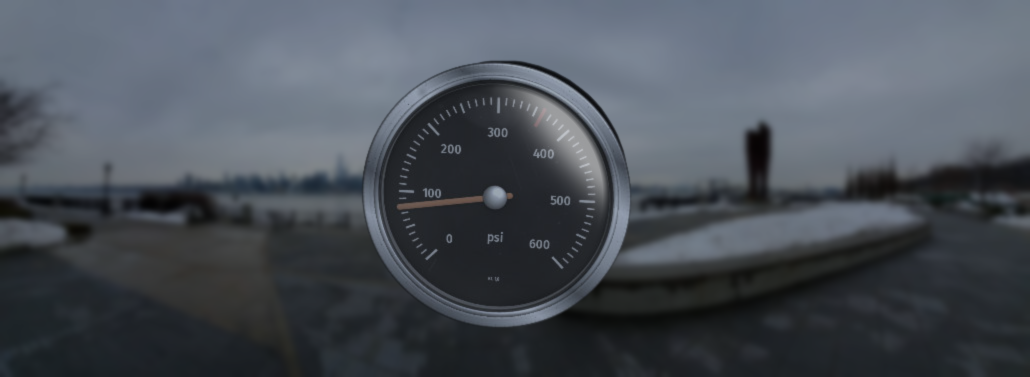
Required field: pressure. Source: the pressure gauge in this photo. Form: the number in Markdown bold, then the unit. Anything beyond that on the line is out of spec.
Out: **80** psi
